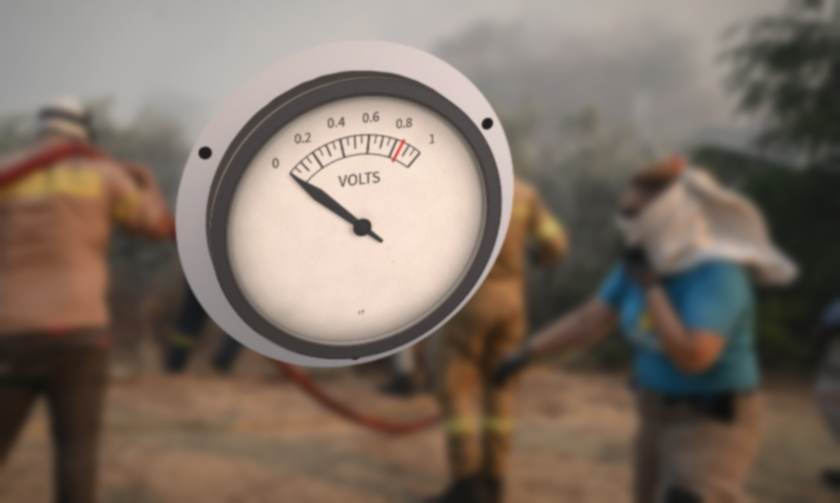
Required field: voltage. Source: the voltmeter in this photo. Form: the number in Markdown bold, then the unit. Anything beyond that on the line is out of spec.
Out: **0** V
